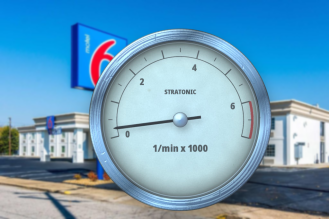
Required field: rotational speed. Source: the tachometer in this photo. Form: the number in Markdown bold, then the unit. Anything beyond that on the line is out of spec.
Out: **250** rpm
